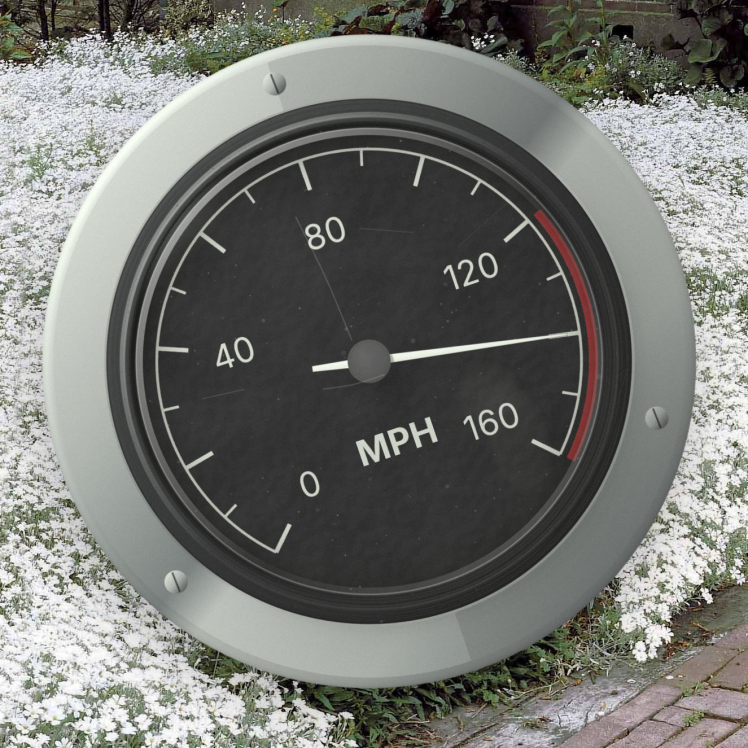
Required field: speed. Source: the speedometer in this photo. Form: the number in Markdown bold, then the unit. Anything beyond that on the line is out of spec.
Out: **140** mph
